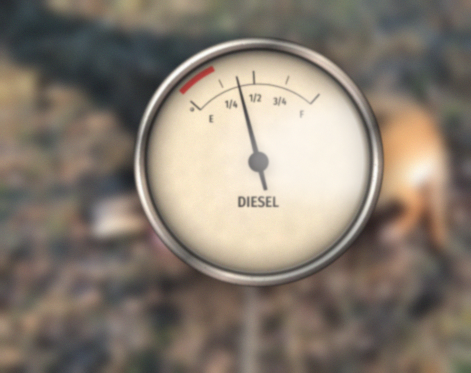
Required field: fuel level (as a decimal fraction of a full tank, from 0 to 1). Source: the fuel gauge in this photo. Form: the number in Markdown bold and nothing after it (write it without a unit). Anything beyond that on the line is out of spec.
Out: **0.375**
